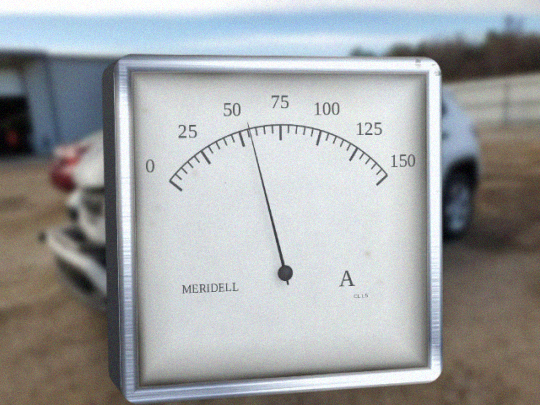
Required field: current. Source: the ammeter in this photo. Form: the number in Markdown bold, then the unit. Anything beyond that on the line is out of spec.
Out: **55** A
